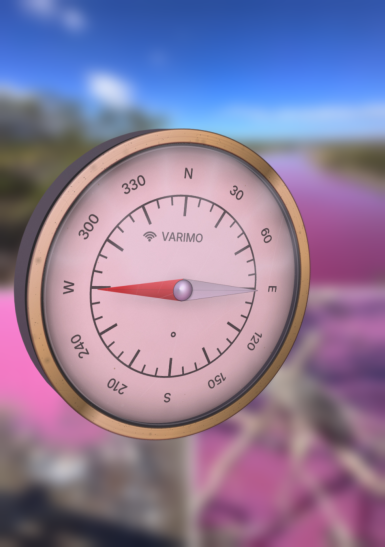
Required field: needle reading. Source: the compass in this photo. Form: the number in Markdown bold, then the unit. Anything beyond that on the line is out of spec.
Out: **270** °
